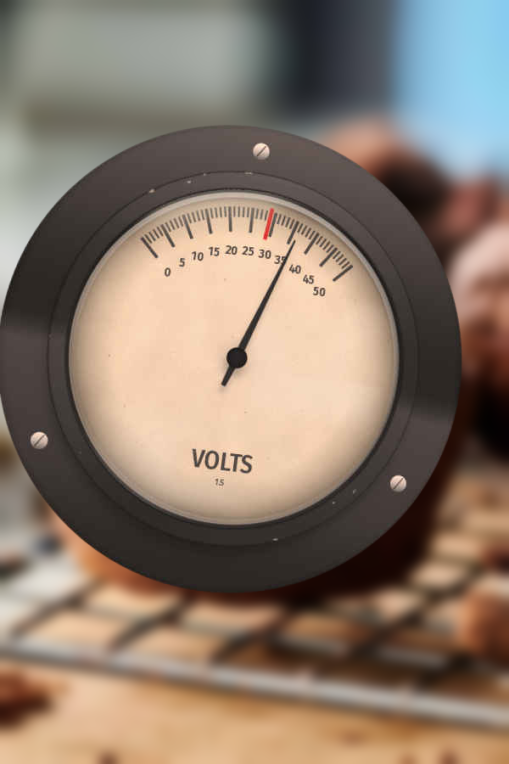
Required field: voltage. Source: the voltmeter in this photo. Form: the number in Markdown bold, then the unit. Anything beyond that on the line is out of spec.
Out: **36** V
